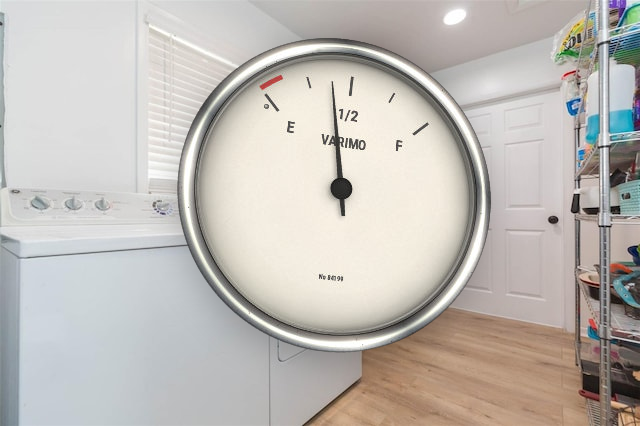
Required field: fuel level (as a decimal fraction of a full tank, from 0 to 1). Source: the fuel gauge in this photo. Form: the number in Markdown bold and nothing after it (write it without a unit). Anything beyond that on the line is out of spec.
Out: **0.375**
